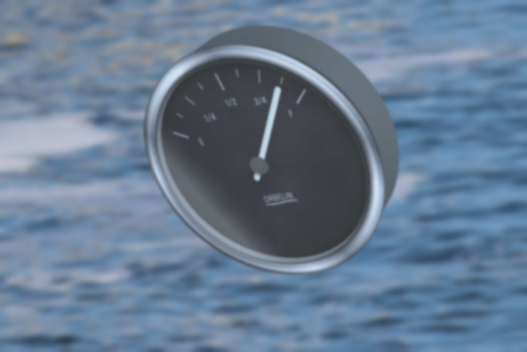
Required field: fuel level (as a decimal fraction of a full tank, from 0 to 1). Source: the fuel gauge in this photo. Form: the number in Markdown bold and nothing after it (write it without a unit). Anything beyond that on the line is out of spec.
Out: **0.875**
